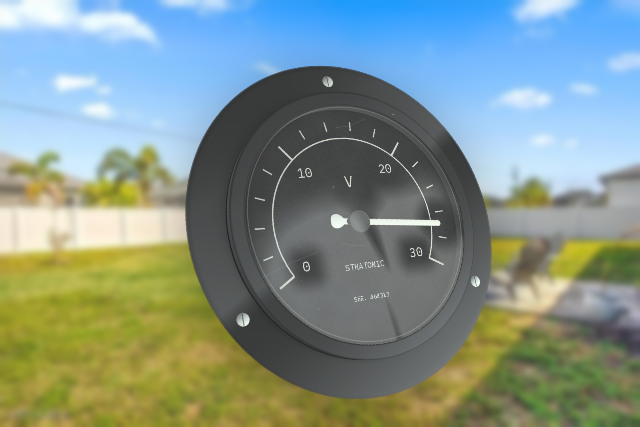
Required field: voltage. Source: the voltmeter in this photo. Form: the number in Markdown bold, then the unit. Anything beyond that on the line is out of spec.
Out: **27** V
